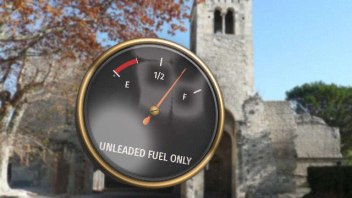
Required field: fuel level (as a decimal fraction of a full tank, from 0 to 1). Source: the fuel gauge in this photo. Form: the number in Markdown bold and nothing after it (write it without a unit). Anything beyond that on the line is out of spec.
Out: **0.75**
